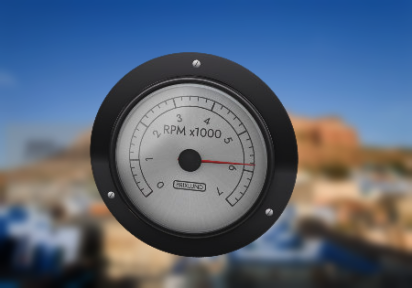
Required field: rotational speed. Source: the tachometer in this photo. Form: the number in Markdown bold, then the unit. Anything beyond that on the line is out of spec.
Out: **5800** rpm
